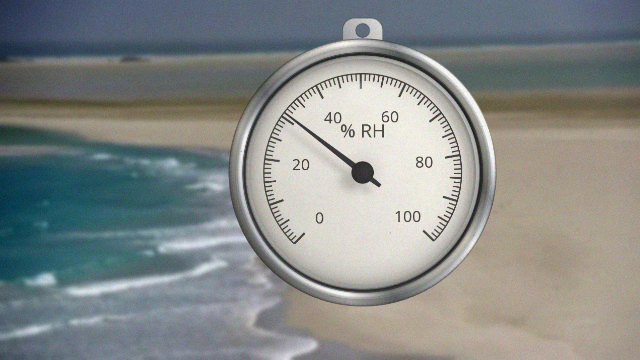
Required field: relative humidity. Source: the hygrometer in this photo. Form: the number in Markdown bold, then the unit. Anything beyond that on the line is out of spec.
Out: **31** %
